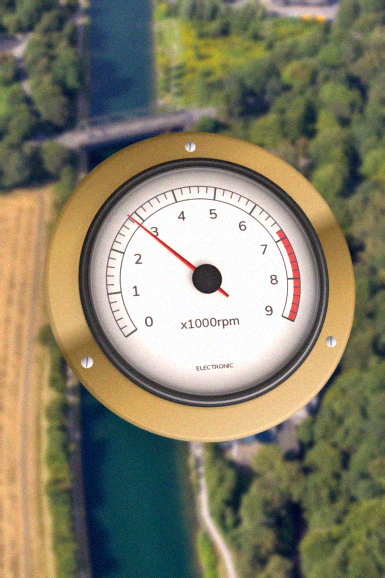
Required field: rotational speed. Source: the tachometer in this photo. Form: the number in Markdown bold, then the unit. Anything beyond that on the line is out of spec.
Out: **2800** rpm
